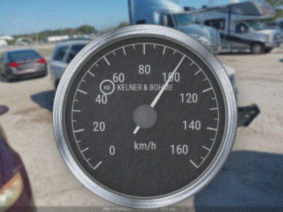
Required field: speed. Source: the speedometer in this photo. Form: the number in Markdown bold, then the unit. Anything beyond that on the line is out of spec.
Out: **100** km/h
